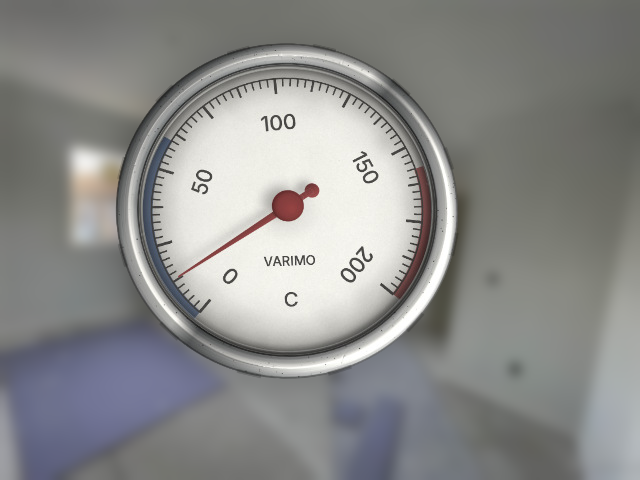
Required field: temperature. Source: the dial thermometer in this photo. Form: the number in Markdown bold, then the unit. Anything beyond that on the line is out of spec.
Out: **12.5** °C
